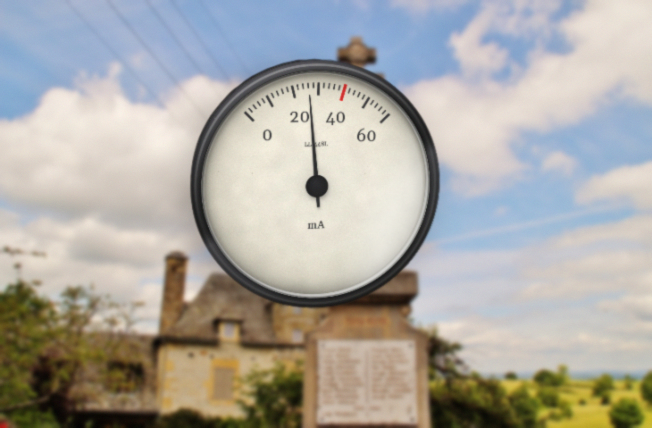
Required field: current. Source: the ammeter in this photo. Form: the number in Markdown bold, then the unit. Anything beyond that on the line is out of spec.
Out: **26** mA
